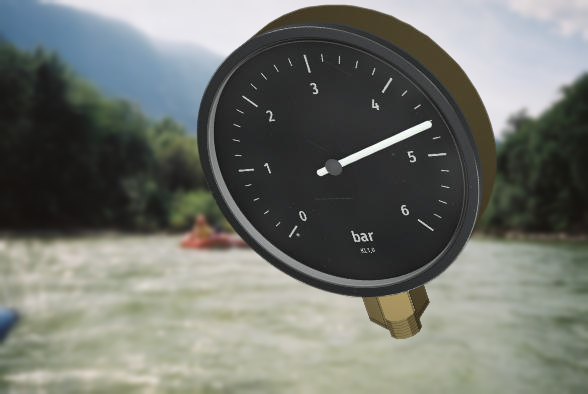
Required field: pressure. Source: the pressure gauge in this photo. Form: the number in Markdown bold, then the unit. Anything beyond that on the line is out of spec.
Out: **4.6** bar
